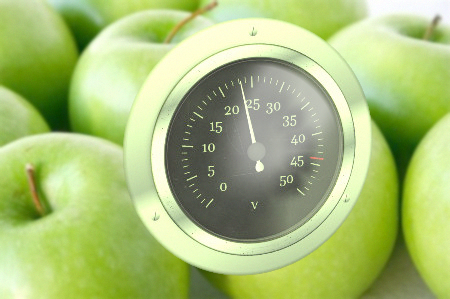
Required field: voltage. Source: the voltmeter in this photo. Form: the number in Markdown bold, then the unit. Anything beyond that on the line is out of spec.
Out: **23** V
